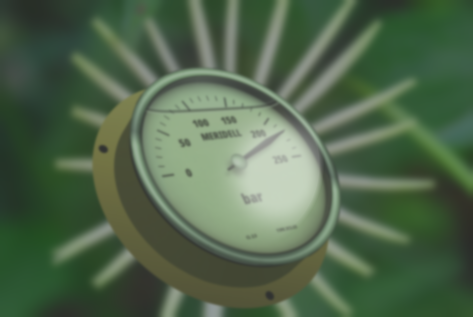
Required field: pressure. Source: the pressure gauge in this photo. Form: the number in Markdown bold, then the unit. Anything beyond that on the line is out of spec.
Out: **220** bar
